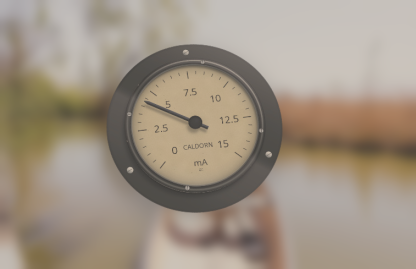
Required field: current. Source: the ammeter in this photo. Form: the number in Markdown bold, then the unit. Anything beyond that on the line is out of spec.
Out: **4.25** mA
